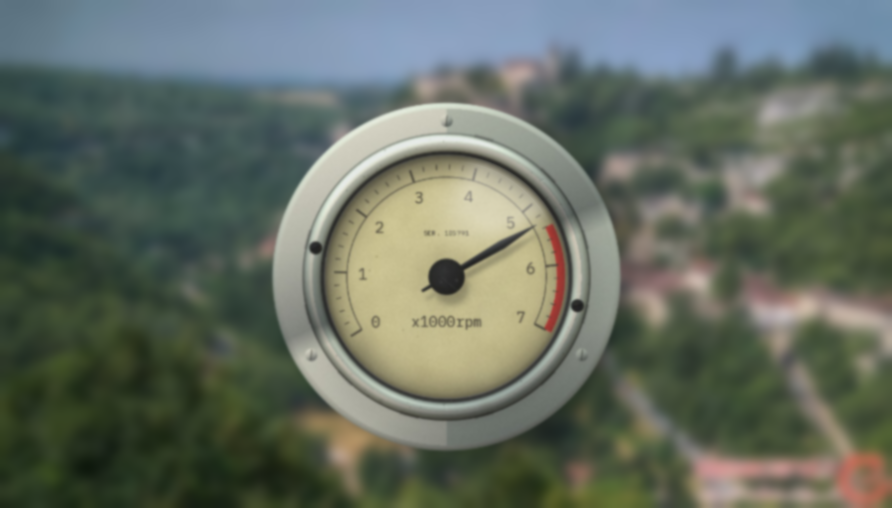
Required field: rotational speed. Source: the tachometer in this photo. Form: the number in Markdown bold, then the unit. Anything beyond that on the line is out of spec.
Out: **5300** rpm
